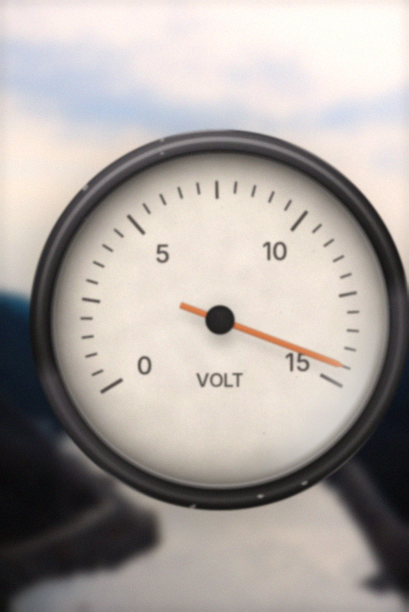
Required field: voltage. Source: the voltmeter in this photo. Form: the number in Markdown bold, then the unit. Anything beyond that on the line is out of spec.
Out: **14.5** V
